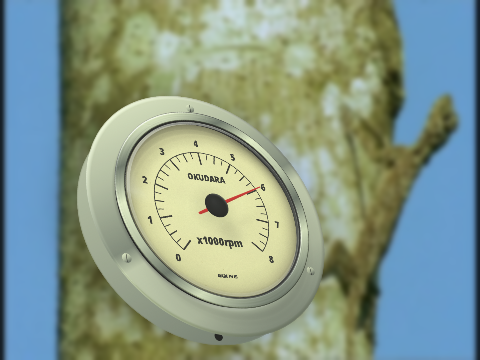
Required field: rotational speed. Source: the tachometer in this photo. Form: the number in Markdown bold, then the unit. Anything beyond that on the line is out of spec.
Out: **6000** rpm
